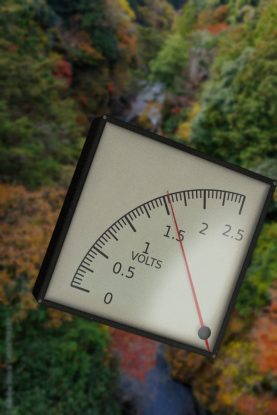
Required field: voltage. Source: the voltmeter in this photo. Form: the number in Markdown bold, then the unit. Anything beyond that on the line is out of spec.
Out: **1.55** V
